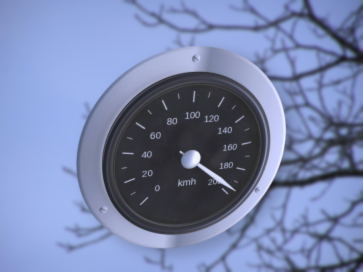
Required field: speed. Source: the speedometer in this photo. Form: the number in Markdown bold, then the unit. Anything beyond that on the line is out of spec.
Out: **195** km/h
